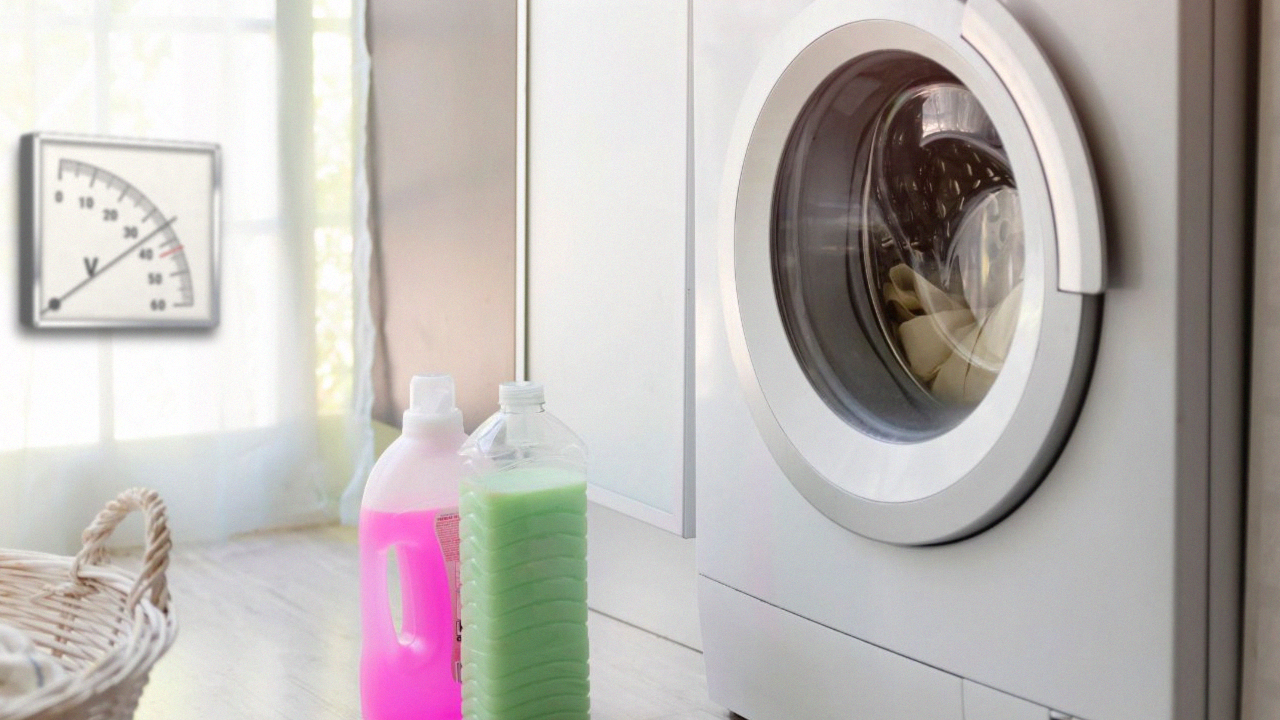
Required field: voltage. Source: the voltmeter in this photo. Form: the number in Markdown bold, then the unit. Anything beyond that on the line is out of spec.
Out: **35** V
